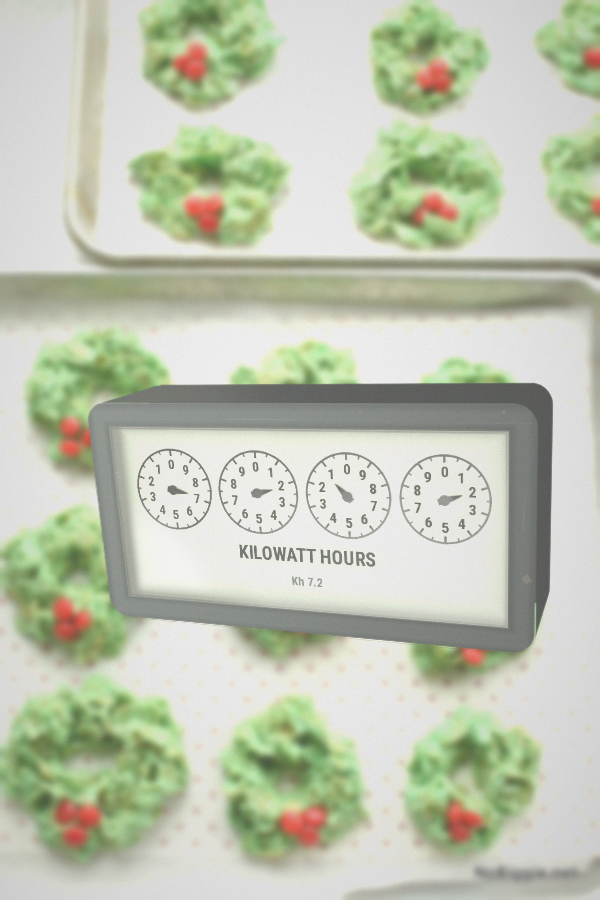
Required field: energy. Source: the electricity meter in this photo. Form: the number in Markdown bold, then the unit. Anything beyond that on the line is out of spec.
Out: **7212** kWh
